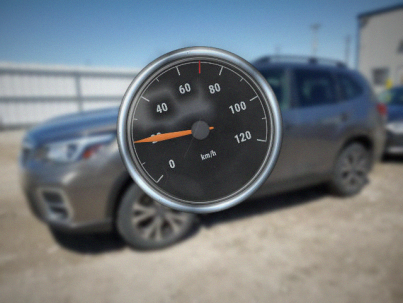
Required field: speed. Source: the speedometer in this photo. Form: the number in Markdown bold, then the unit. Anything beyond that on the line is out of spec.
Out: **20** km/h
